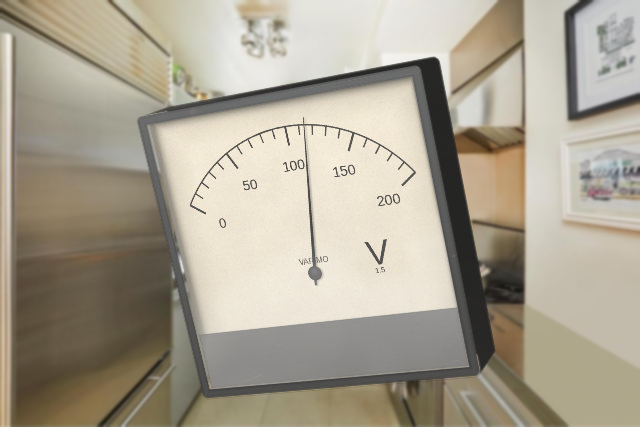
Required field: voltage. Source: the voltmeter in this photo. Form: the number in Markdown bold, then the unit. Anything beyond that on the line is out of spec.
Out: **115** V
